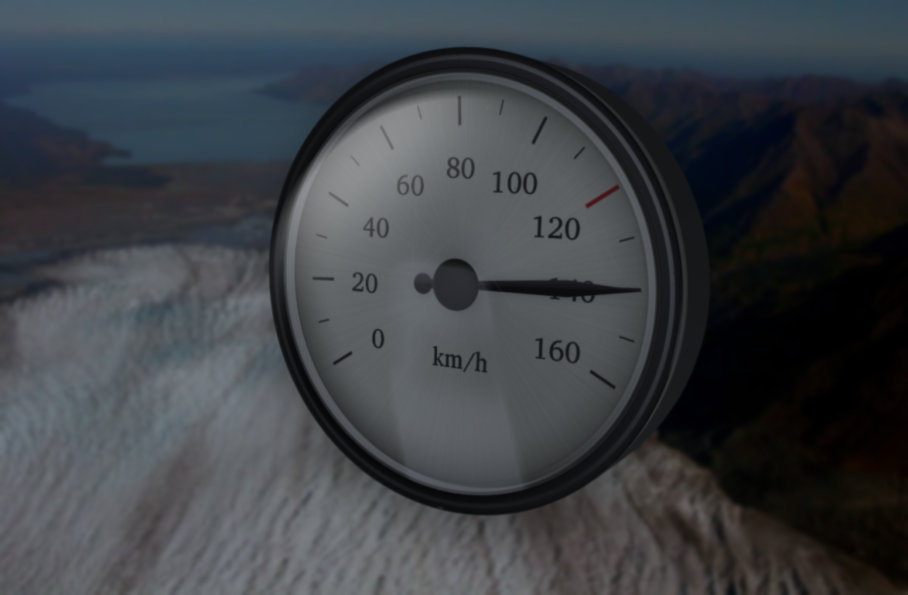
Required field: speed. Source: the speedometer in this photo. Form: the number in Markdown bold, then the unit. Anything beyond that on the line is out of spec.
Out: **140** km/h
